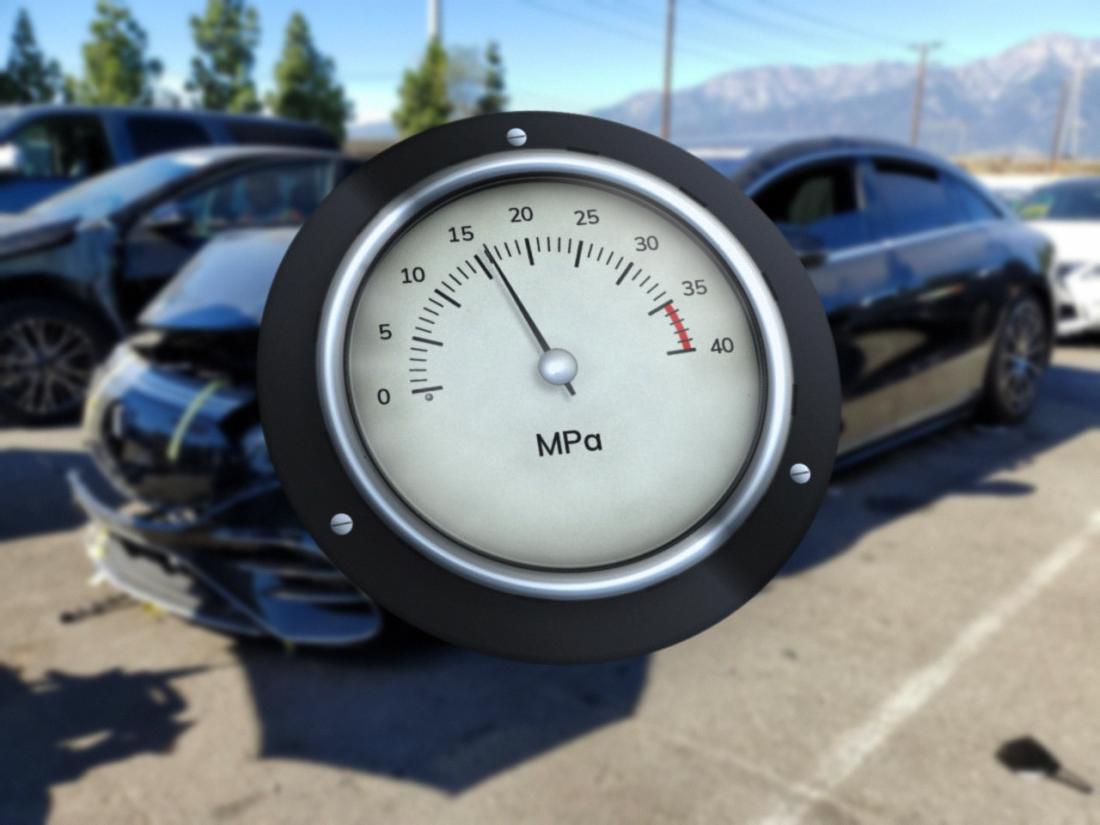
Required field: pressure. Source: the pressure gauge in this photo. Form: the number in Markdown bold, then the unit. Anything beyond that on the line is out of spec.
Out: **16** MPa
